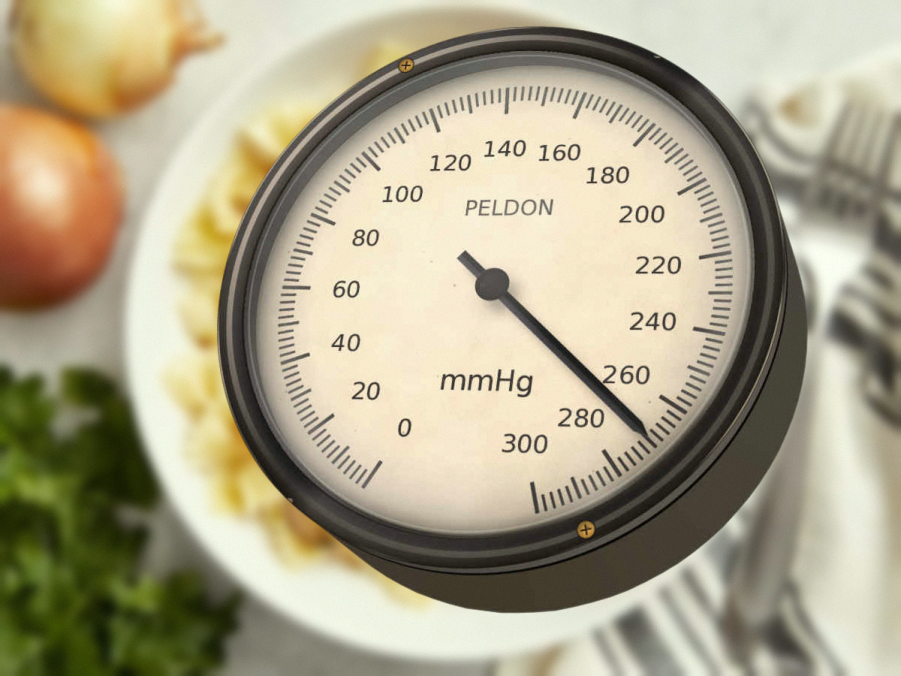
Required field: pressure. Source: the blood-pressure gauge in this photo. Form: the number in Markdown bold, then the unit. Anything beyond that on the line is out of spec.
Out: **270** mmHg
